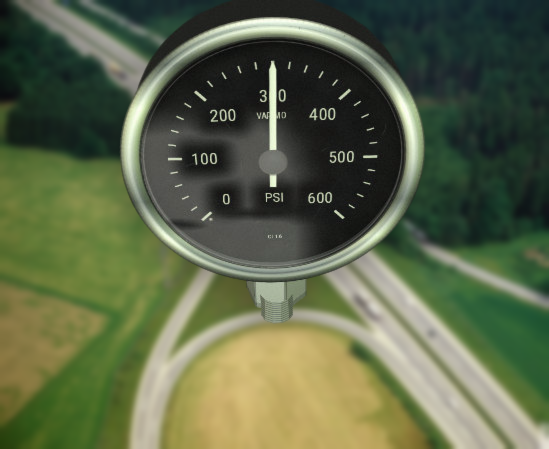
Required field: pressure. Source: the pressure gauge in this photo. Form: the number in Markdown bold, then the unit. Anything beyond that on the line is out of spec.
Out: **300** psi
